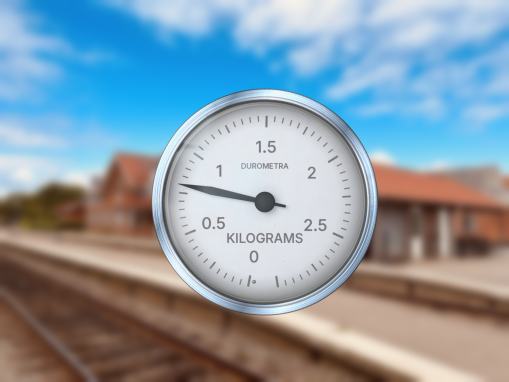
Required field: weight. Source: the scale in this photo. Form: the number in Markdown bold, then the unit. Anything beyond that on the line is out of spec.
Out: **0.8** kg
